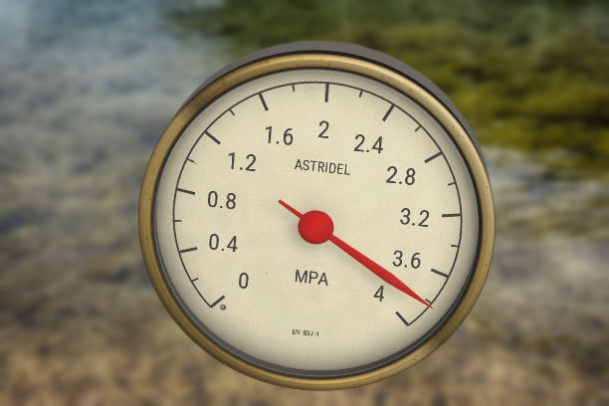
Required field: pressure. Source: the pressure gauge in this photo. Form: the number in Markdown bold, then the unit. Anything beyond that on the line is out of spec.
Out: **3.8** MPa
